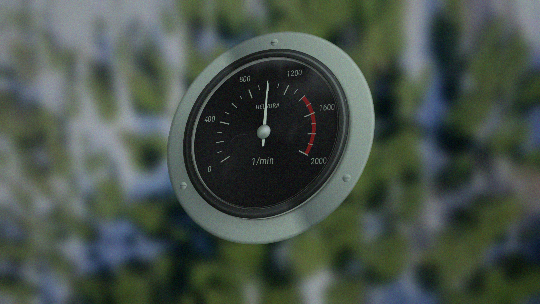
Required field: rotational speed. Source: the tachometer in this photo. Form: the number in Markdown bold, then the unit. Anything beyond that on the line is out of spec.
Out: **1000** rpm
